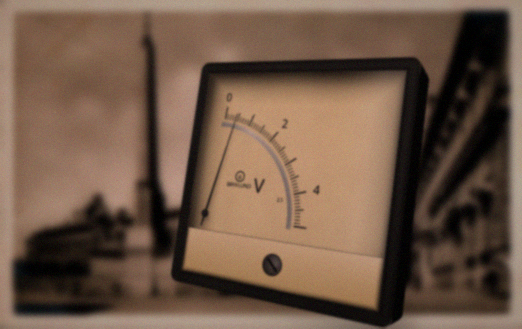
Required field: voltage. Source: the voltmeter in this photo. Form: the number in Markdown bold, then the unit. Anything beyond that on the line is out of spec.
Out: **0.5** V
